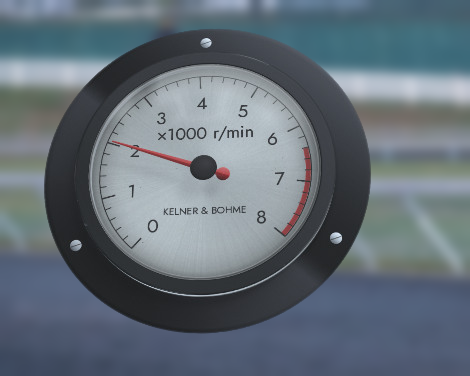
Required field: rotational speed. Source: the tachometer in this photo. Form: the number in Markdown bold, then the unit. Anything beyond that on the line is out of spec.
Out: **2000** rpm
